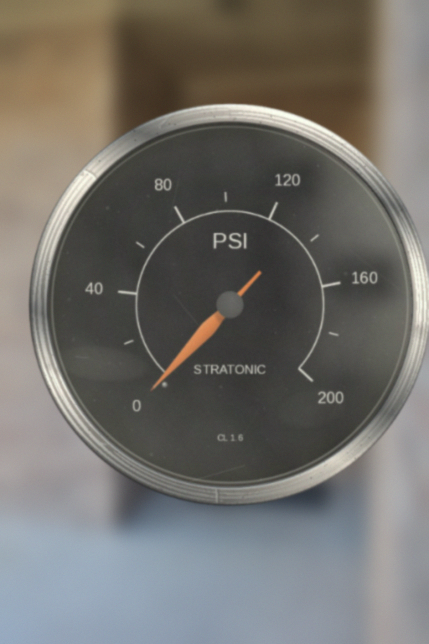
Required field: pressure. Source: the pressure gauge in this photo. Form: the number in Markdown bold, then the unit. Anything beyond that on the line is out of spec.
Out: **0** psi
